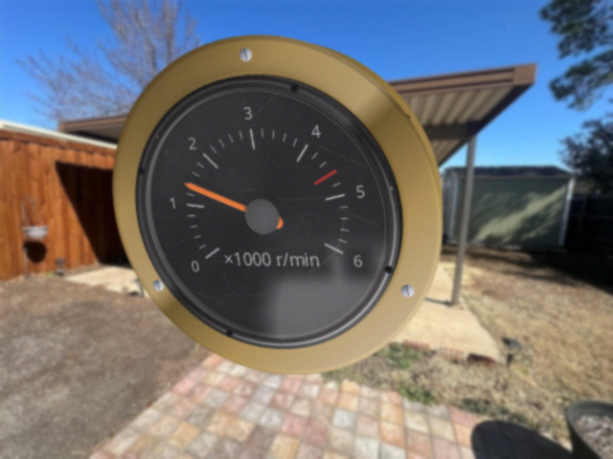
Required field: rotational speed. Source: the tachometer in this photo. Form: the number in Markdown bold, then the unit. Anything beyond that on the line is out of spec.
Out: **1400** rpm
